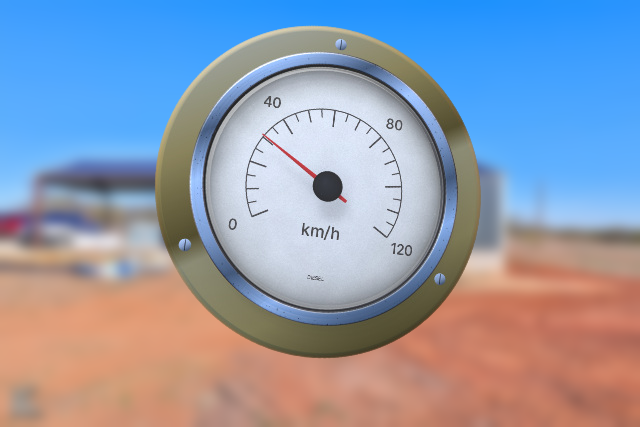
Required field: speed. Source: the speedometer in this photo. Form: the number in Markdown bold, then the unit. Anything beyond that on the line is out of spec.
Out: **30** km/h
